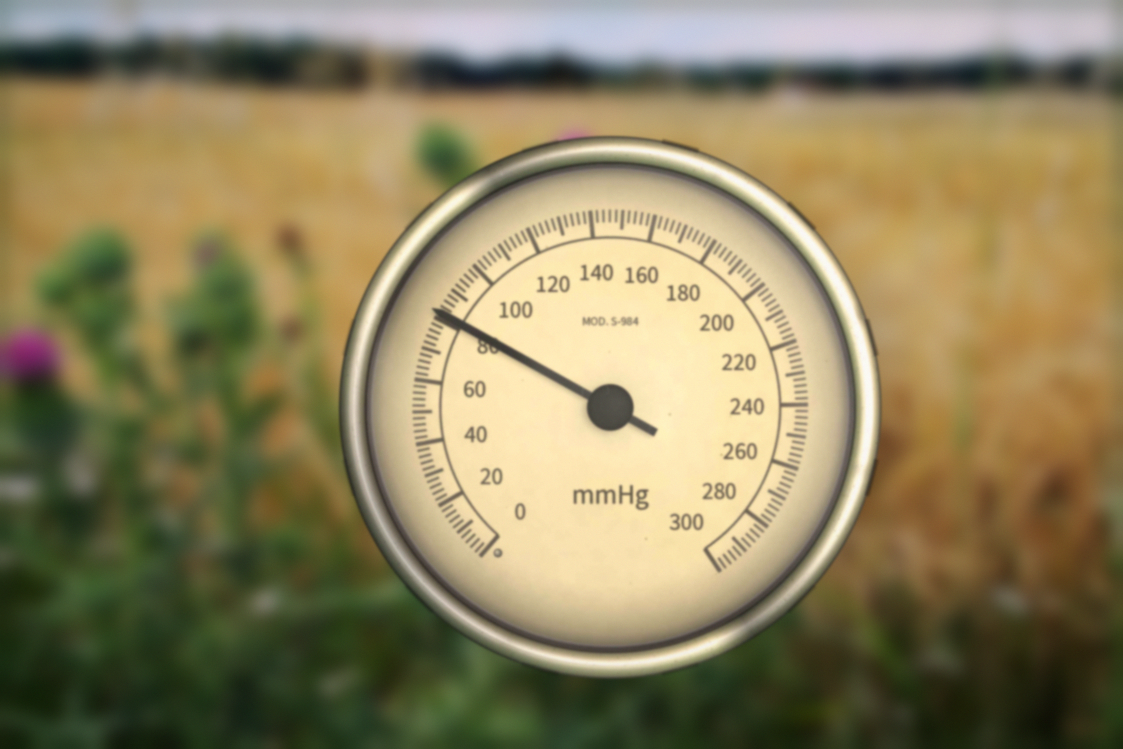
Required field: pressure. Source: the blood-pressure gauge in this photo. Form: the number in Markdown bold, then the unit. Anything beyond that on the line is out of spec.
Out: **82** mmHg
